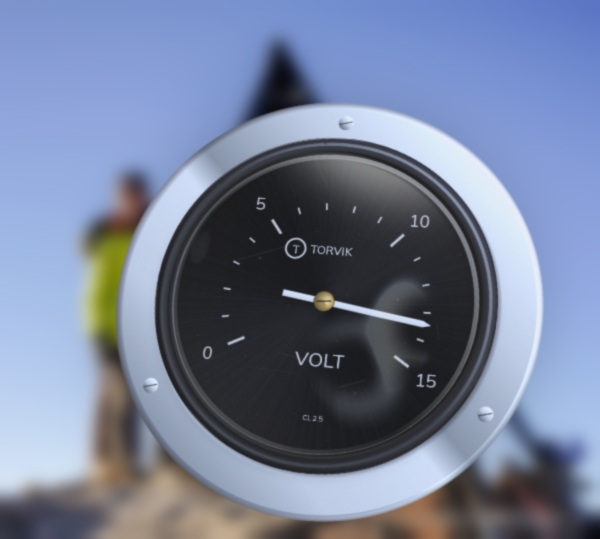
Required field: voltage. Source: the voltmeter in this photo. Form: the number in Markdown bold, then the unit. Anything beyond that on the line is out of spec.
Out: **13.5** V
